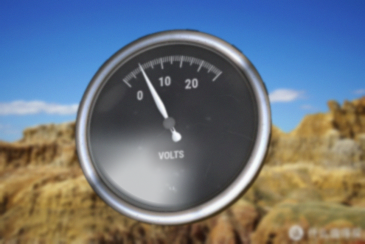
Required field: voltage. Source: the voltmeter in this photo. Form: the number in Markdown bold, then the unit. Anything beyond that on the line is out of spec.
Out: **5** V
